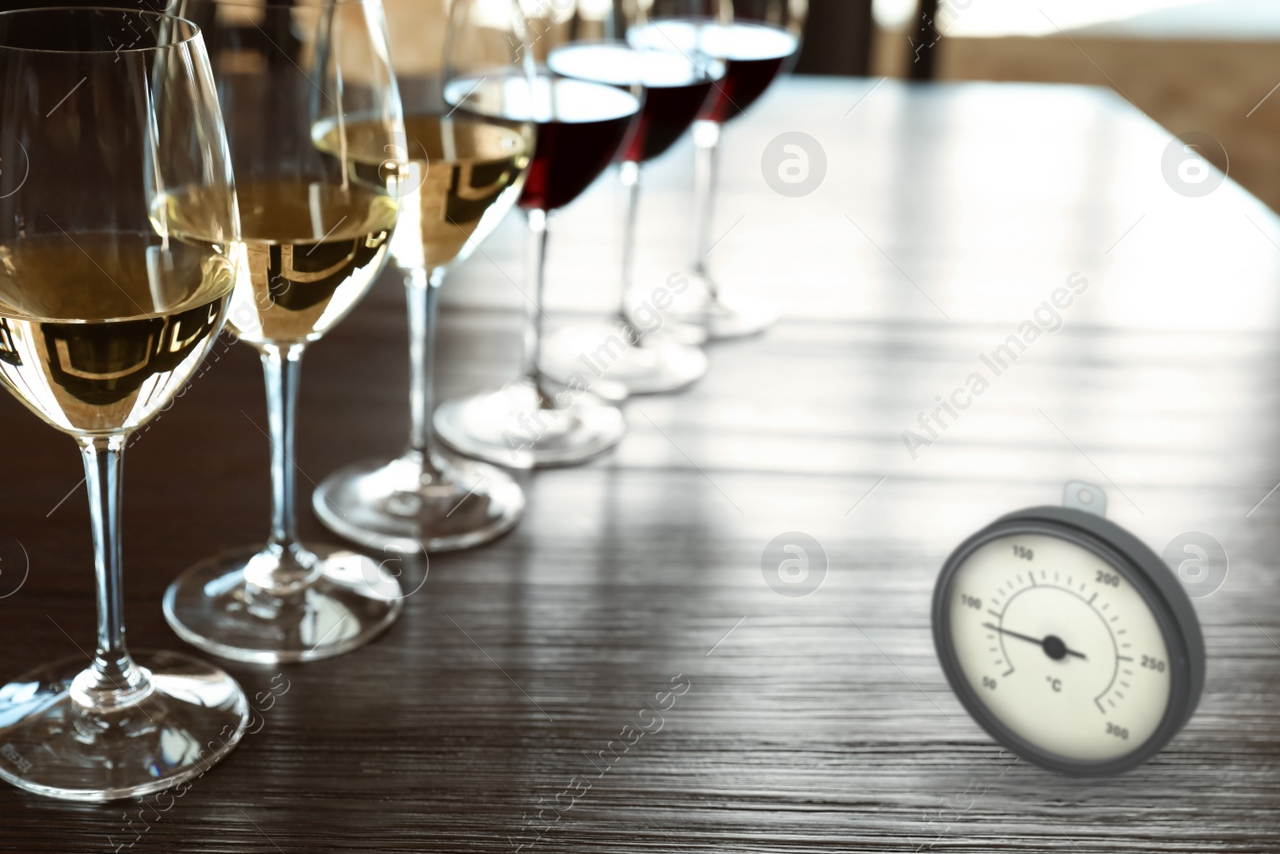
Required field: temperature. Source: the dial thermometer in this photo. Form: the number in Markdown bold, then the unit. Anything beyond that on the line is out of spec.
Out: **90** °C
